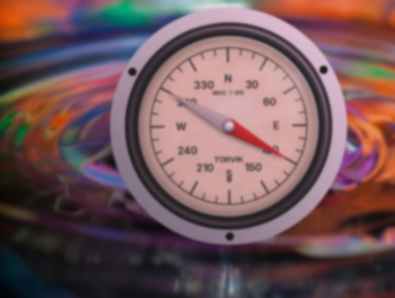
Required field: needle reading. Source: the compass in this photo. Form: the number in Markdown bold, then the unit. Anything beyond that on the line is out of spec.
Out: **120** °
